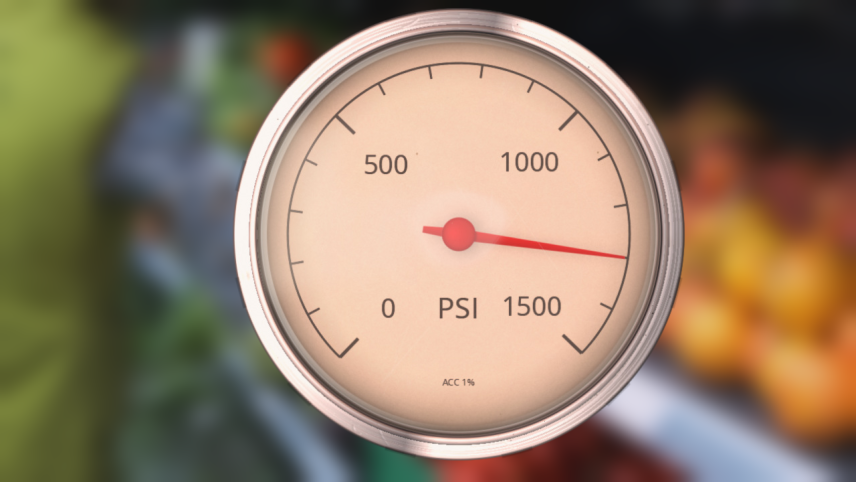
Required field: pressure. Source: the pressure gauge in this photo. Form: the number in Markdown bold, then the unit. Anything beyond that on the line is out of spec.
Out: **1300** psi
